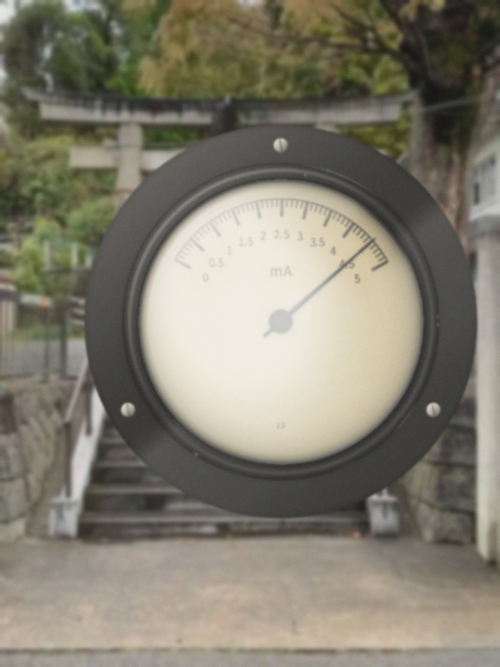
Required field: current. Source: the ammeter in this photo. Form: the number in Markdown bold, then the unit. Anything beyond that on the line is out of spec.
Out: **4.5** mA
